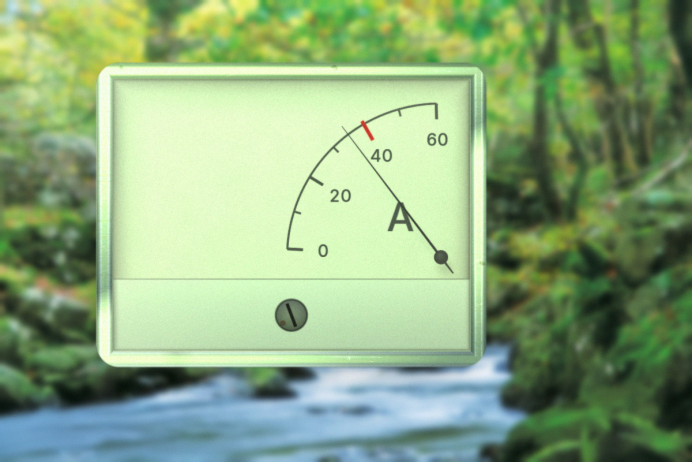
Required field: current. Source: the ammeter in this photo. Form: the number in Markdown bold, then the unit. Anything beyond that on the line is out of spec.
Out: **35** A
